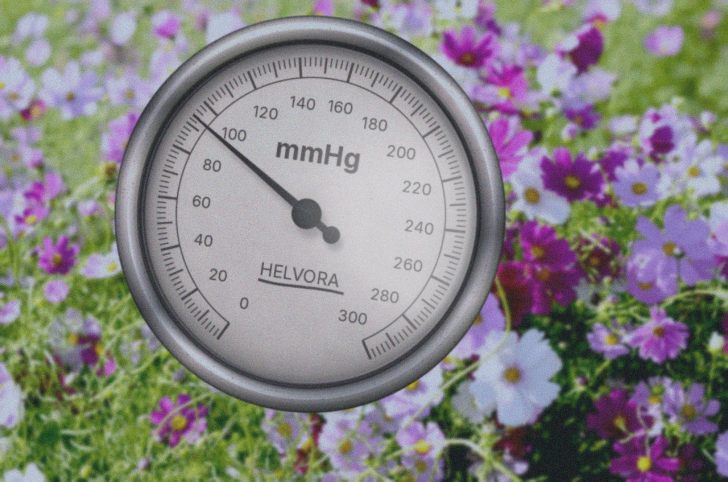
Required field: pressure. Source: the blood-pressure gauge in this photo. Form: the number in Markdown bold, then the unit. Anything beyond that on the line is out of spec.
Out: **94** mmHg
